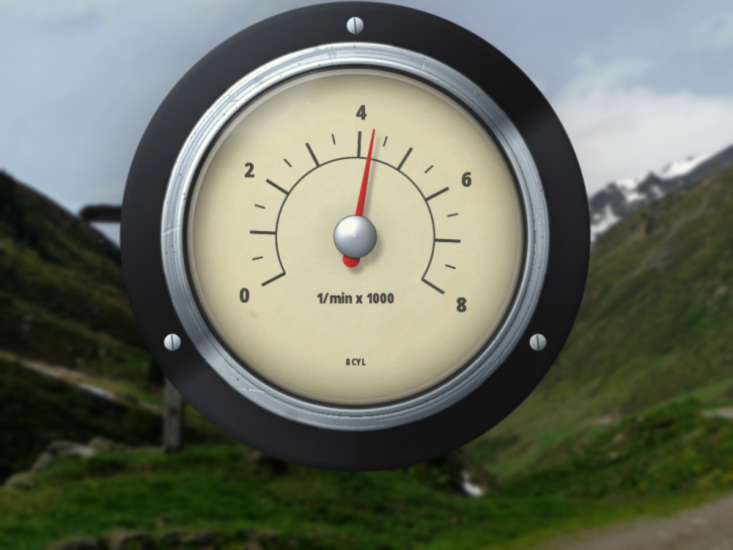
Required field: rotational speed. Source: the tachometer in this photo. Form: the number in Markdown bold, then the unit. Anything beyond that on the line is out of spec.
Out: **4250** rpm
